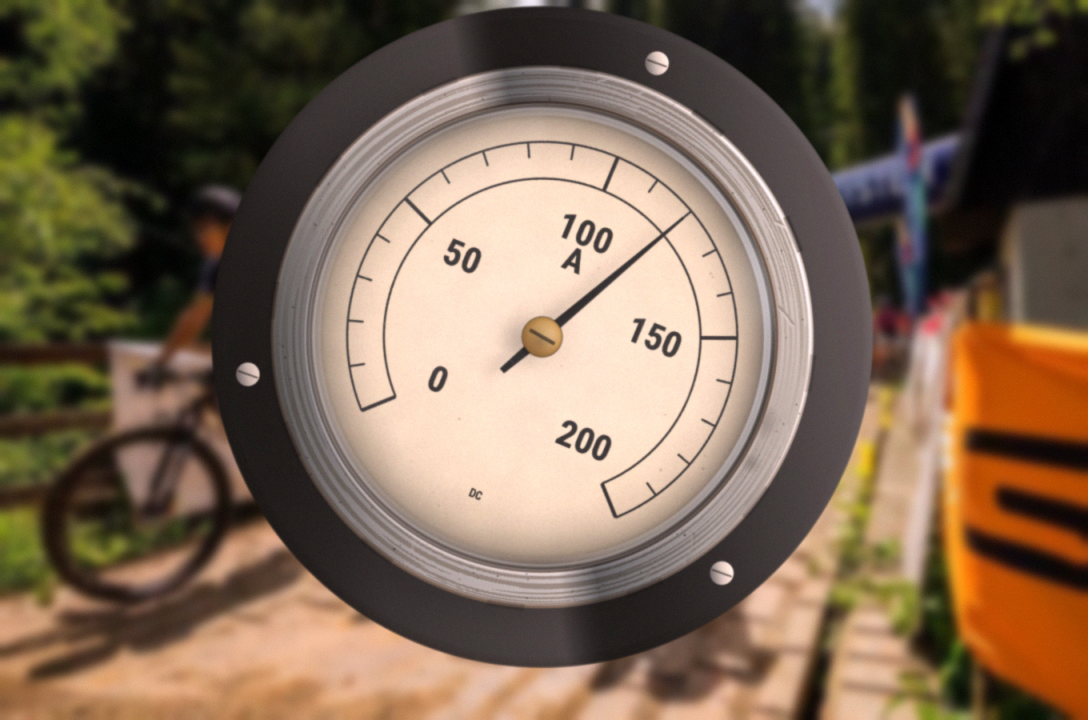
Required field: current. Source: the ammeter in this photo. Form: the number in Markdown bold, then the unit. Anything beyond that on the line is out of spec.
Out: **120** A
